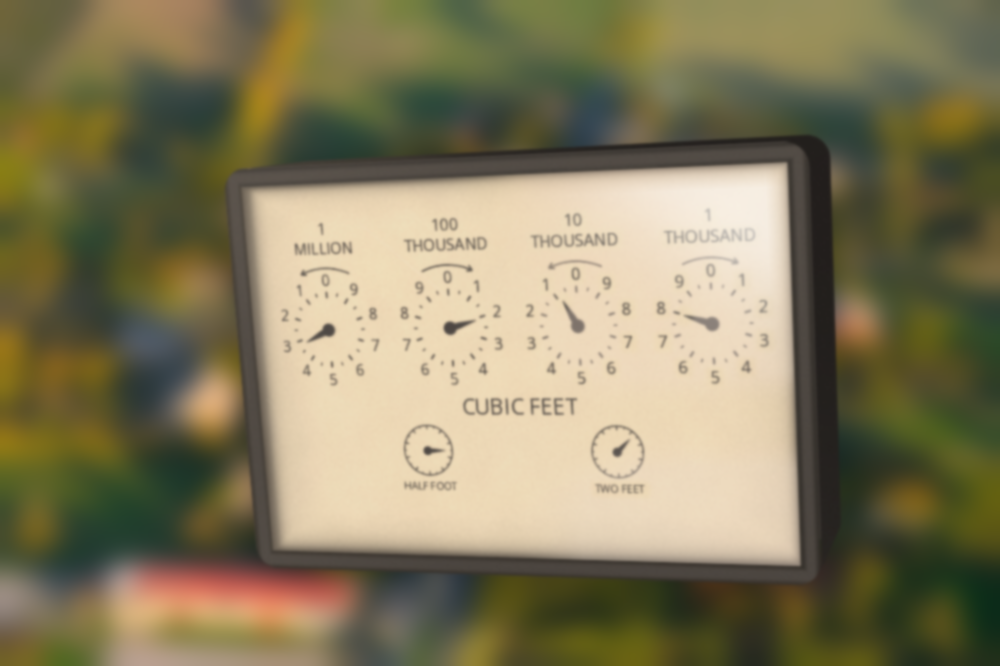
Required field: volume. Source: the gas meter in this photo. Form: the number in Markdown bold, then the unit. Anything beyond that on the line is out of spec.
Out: **320800** ft³
